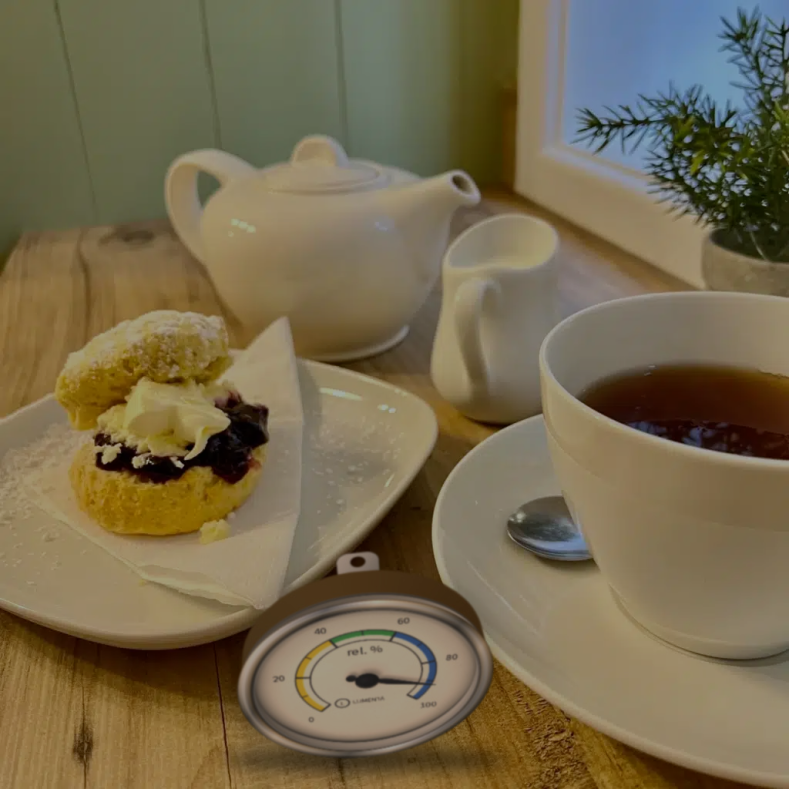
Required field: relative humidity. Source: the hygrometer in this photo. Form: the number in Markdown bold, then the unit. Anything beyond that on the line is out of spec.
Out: **90** %
